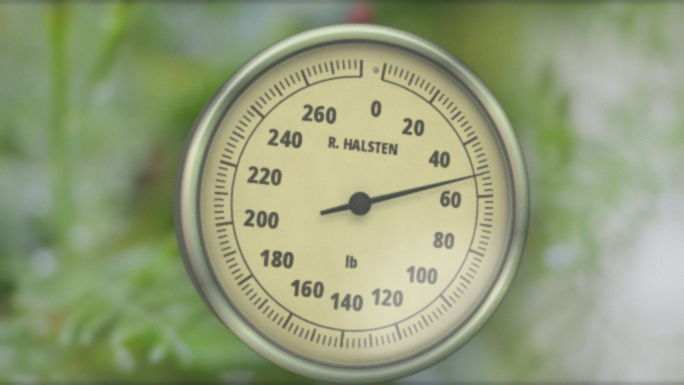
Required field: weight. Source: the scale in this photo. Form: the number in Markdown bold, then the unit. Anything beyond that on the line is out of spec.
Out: **52** lb
